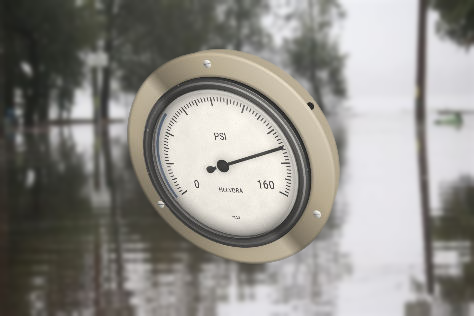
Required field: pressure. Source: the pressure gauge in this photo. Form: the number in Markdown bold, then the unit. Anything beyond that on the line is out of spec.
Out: **130** psi
